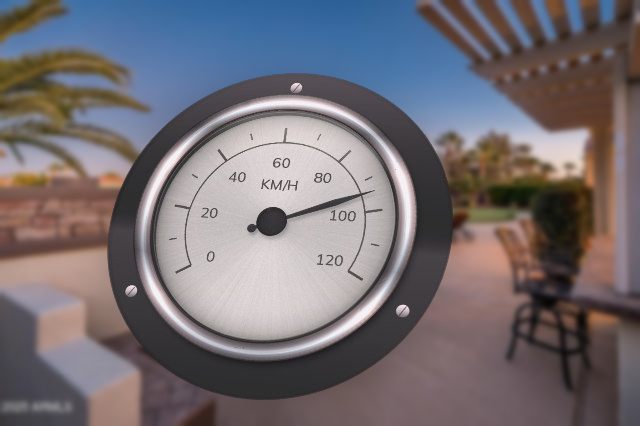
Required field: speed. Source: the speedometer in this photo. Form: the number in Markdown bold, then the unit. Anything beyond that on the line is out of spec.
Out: **95** km/h
